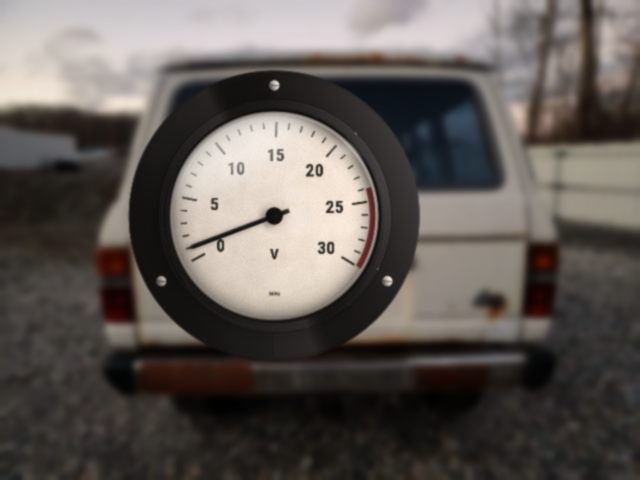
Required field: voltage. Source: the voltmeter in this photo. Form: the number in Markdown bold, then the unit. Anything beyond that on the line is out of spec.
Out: **1** V
